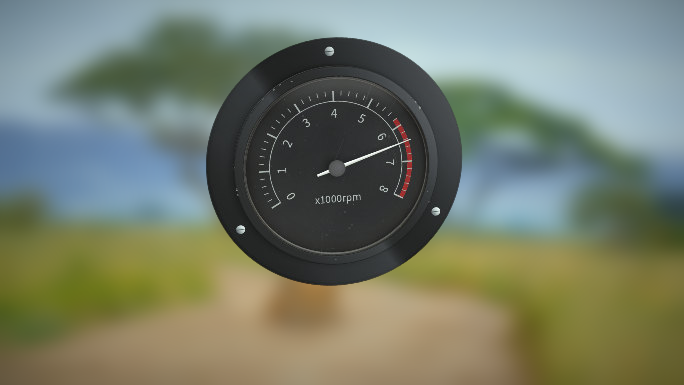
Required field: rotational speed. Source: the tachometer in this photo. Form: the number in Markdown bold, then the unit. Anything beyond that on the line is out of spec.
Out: **6400** rpm
